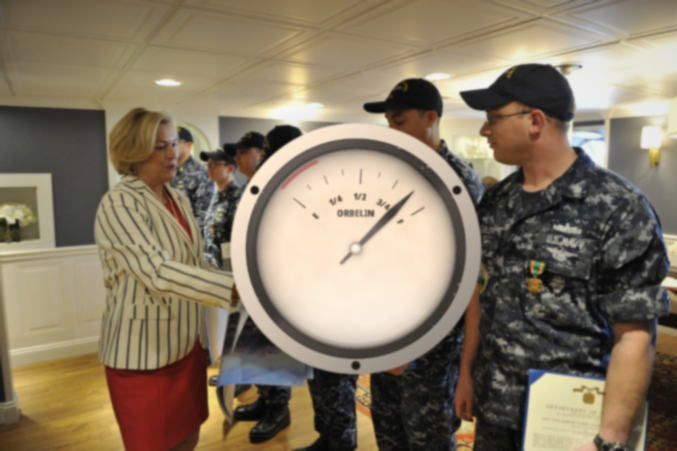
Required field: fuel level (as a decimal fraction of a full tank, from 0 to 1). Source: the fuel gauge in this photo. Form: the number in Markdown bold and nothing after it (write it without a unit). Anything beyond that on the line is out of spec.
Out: **0.875**
